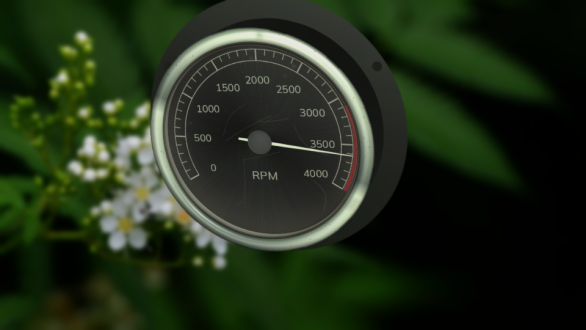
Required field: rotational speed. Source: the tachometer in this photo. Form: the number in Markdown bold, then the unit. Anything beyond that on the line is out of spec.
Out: **3600** rpm
